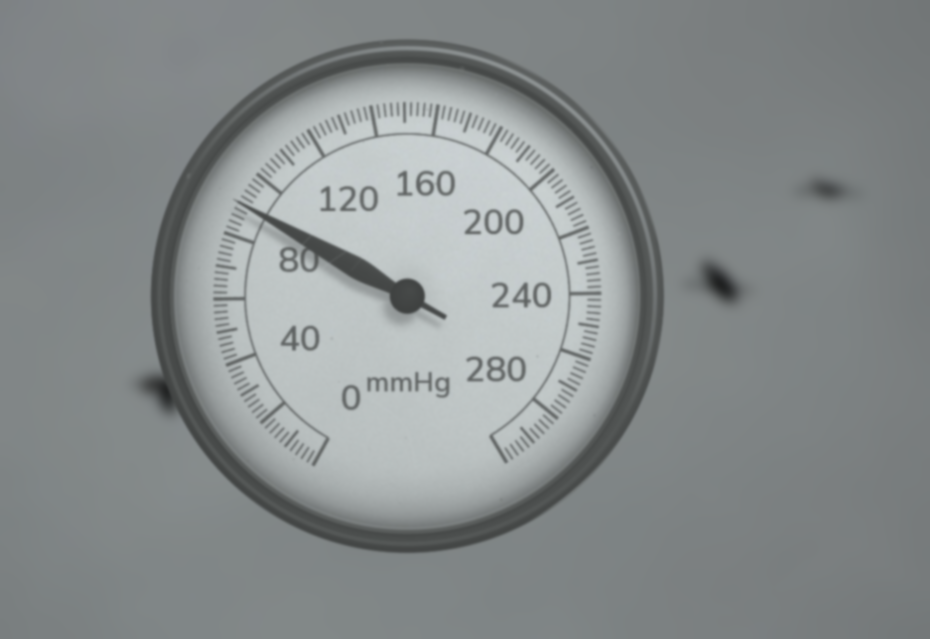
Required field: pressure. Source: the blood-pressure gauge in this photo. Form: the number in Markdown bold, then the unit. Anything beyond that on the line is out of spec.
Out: **90** mmHg
